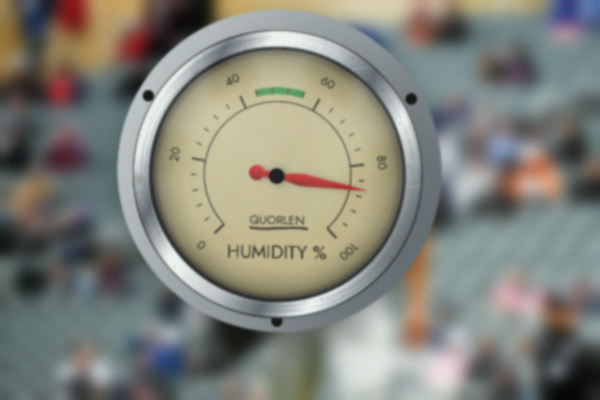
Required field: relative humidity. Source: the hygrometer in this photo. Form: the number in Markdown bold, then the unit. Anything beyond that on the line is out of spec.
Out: **86** %
